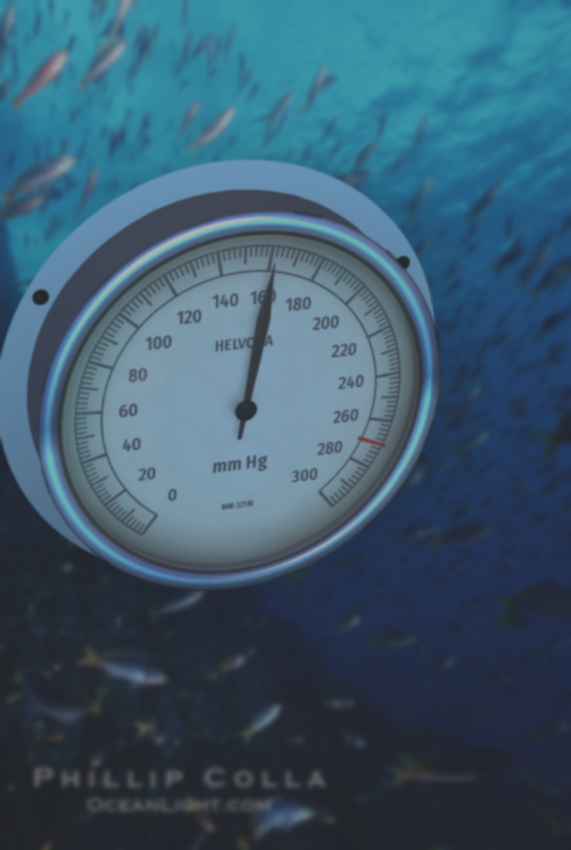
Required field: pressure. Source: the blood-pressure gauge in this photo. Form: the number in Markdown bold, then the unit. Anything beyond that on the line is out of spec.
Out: **160** mmHg
